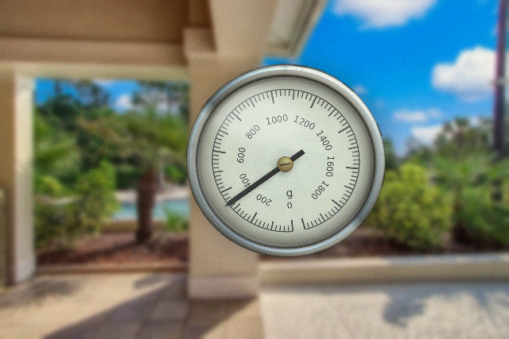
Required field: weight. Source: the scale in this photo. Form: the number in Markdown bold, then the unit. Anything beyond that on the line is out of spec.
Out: **340** g
